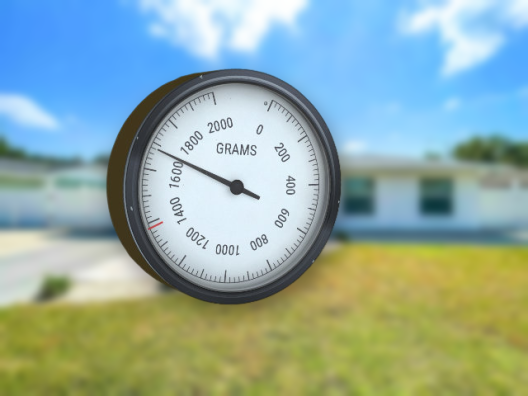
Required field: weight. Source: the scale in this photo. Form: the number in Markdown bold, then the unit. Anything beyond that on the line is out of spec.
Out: **1680** g
